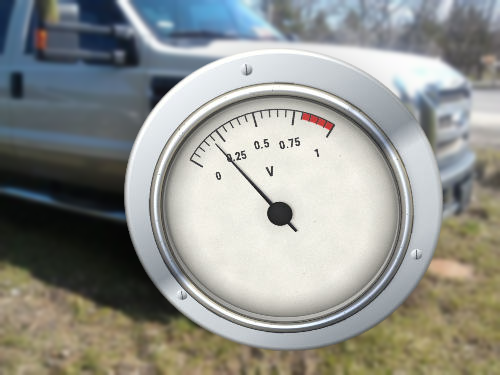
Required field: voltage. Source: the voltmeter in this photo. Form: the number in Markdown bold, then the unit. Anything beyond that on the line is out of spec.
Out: **0.2** V
